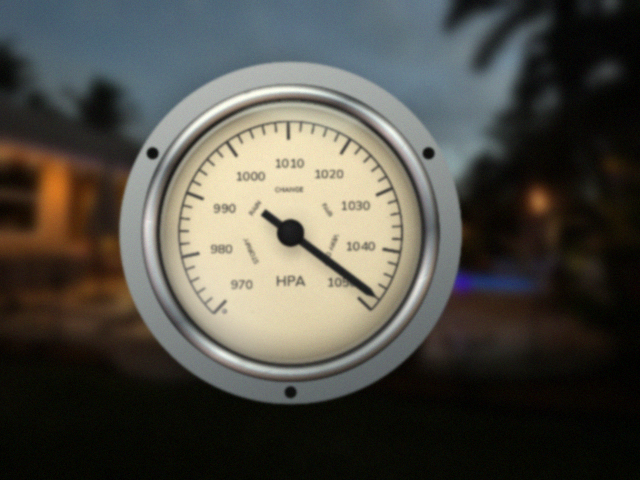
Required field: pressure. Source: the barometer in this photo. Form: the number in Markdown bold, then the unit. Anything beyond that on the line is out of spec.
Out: **1048** hPa
